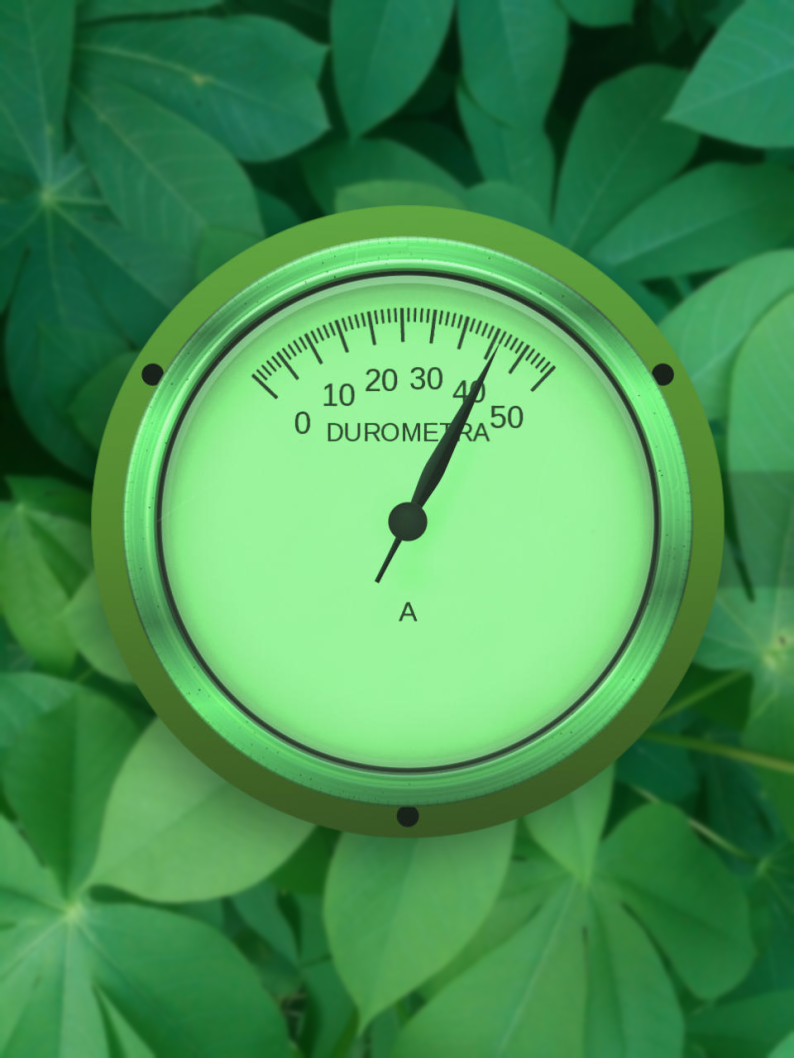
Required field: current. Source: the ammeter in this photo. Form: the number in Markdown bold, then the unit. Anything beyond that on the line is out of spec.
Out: **41** A
